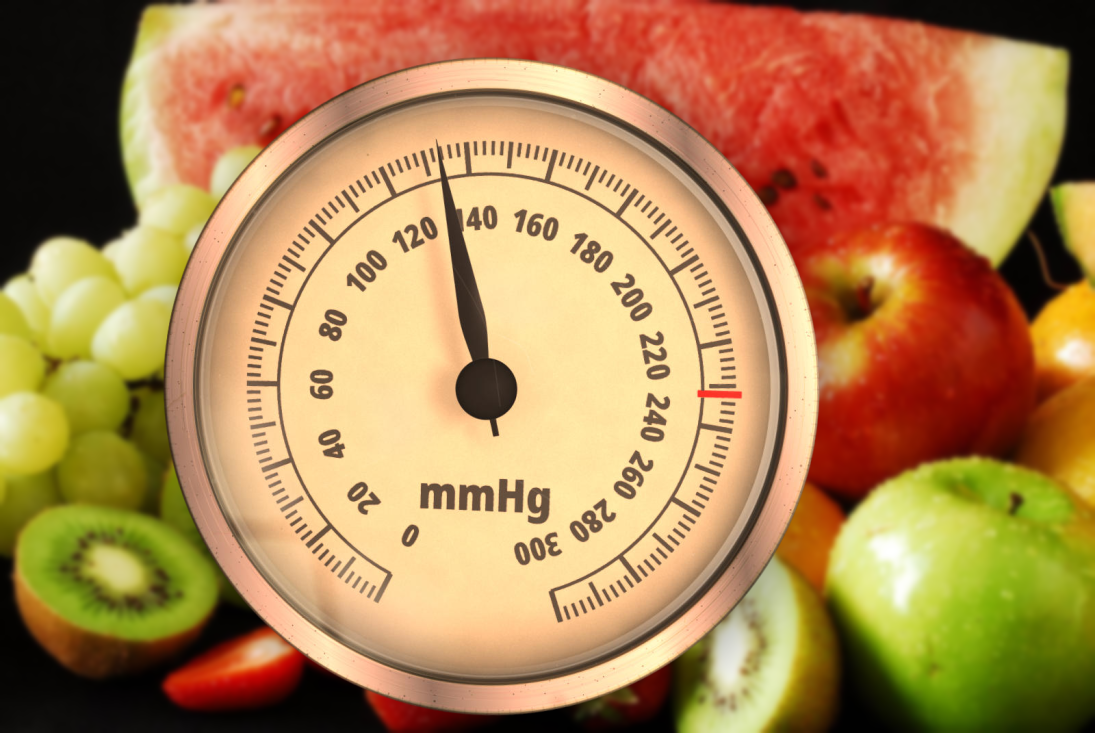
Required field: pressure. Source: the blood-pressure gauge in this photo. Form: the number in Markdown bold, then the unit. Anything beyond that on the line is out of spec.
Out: **134** mmHg
